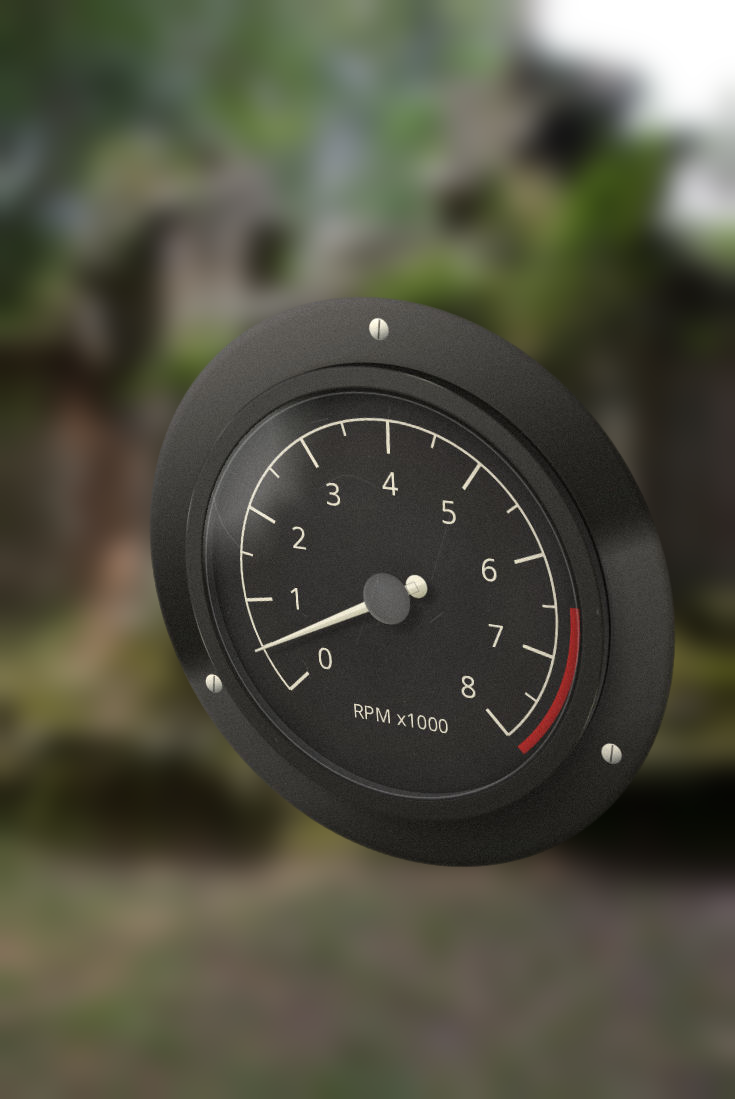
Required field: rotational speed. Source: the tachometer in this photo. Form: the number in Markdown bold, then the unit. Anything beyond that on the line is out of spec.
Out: **500** rpm
